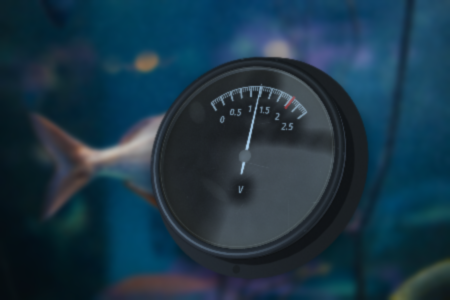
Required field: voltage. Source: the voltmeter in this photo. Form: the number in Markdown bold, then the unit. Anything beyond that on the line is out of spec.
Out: **1.25** V
